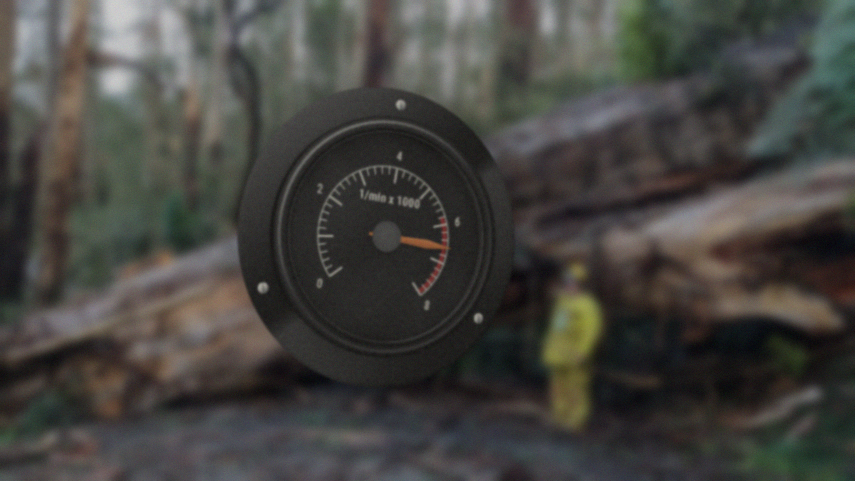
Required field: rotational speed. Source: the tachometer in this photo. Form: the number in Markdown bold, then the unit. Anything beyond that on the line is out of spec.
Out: **6600** rpm
